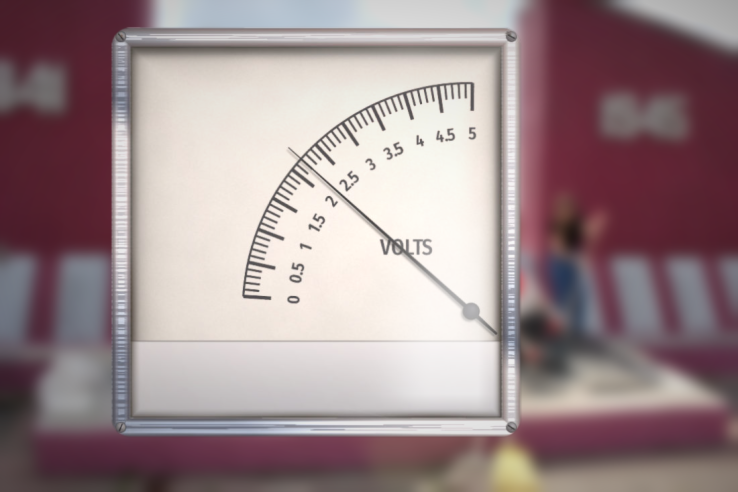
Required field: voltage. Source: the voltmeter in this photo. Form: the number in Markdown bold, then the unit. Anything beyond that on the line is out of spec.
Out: **2.2** V
